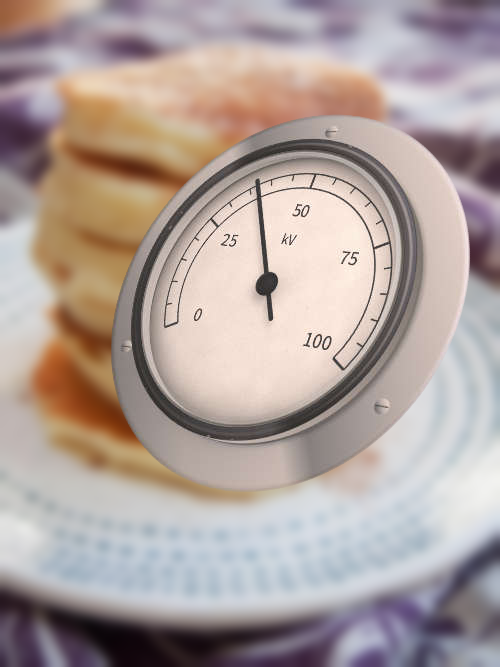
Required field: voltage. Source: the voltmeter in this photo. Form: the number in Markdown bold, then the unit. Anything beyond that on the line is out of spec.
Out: **37.5** kV
